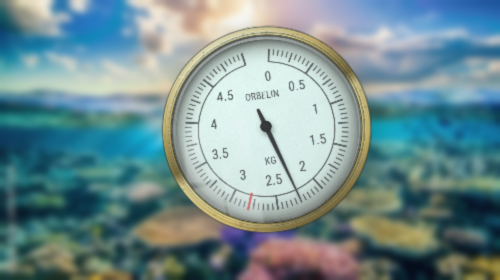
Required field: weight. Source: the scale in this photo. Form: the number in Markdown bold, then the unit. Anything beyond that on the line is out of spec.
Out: **2.25** kg
